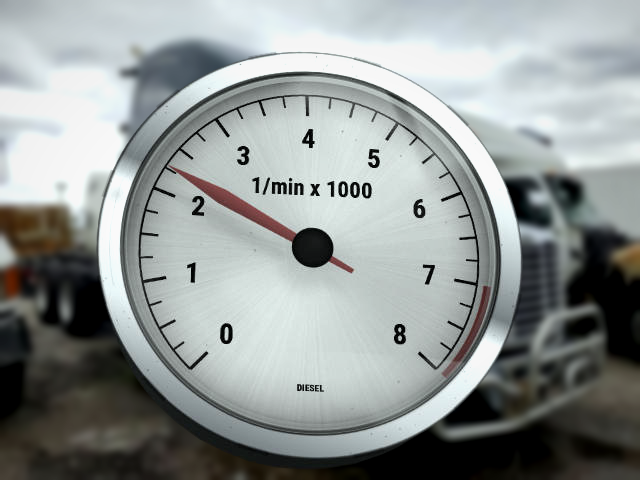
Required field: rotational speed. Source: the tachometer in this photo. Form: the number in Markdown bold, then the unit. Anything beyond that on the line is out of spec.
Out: **2250** rpm
